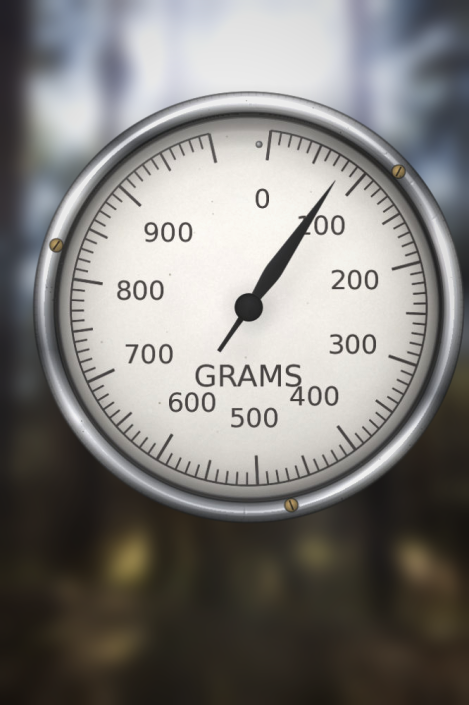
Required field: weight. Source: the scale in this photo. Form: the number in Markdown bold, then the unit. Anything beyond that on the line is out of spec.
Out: **80** g
